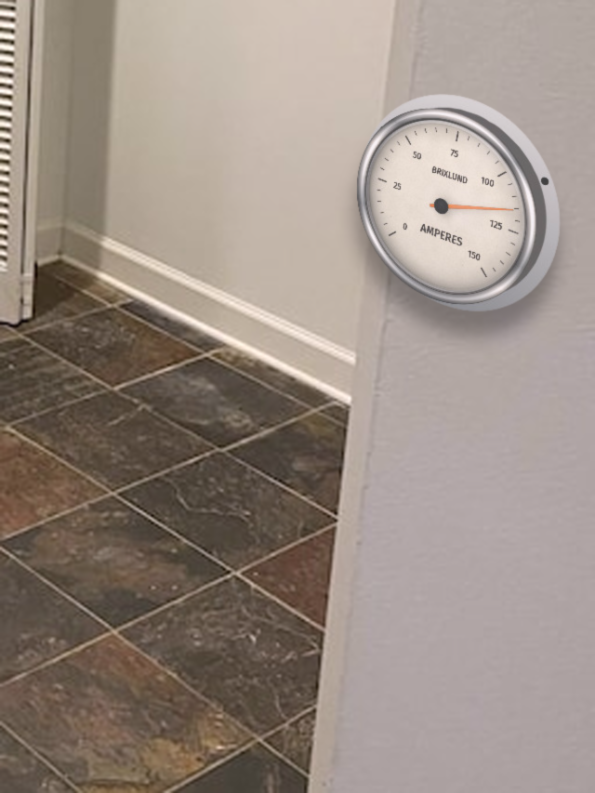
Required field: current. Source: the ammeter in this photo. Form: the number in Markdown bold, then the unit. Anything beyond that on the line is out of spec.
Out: **115** A
